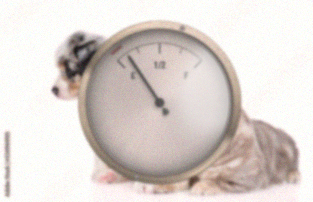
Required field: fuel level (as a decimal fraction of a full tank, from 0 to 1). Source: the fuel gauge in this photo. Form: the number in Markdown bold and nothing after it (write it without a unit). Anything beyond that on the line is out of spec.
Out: **0.125**
